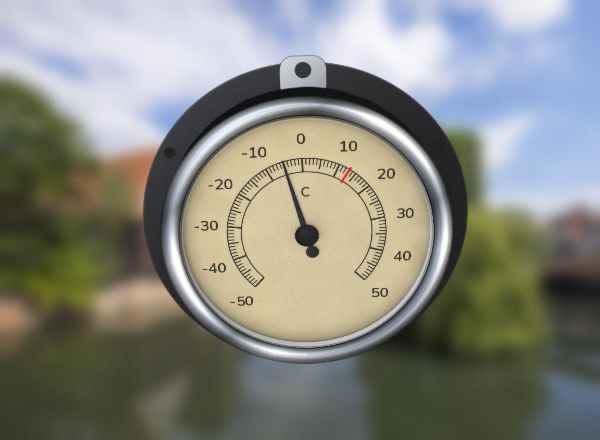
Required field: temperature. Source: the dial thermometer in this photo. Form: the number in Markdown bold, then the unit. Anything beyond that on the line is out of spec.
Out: **-5** °C
